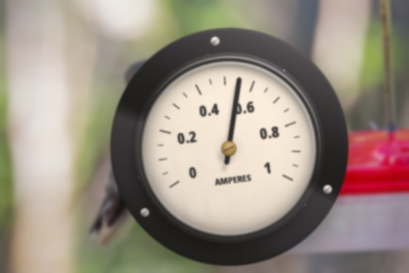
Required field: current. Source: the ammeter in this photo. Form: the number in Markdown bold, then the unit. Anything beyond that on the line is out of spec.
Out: **0.55** A
